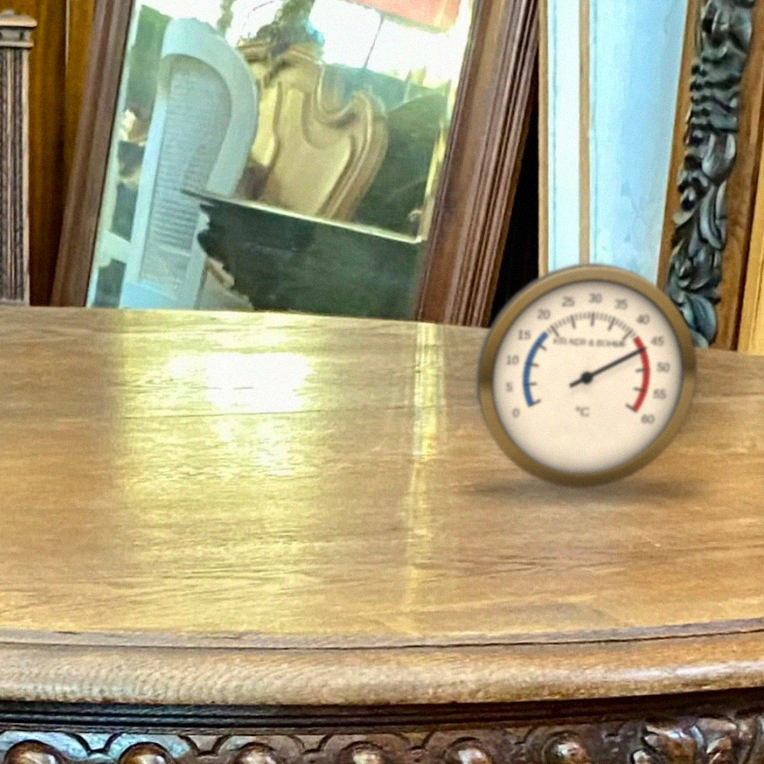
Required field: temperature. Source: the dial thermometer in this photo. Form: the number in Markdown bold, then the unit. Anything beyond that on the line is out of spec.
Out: **45** °C
